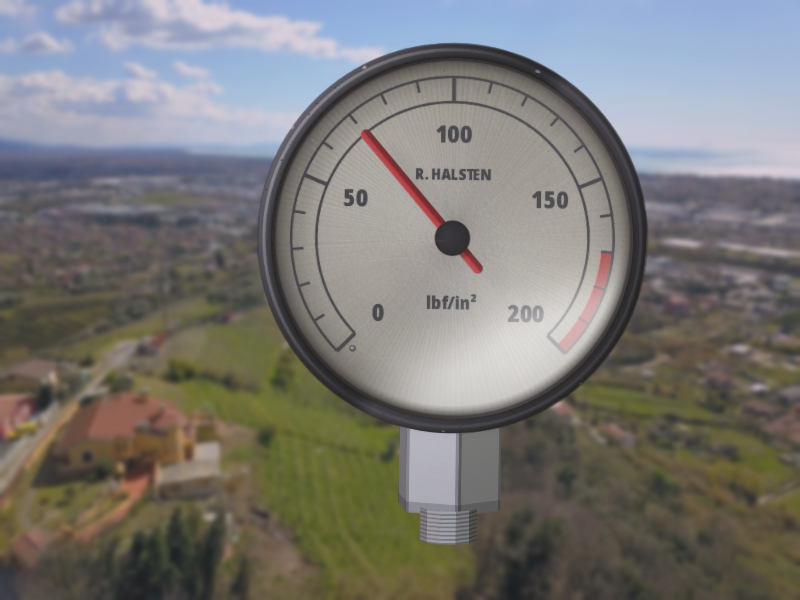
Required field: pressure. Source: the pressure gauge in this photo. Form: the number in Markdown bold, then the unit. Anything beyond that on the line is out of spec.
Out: **70** psi
